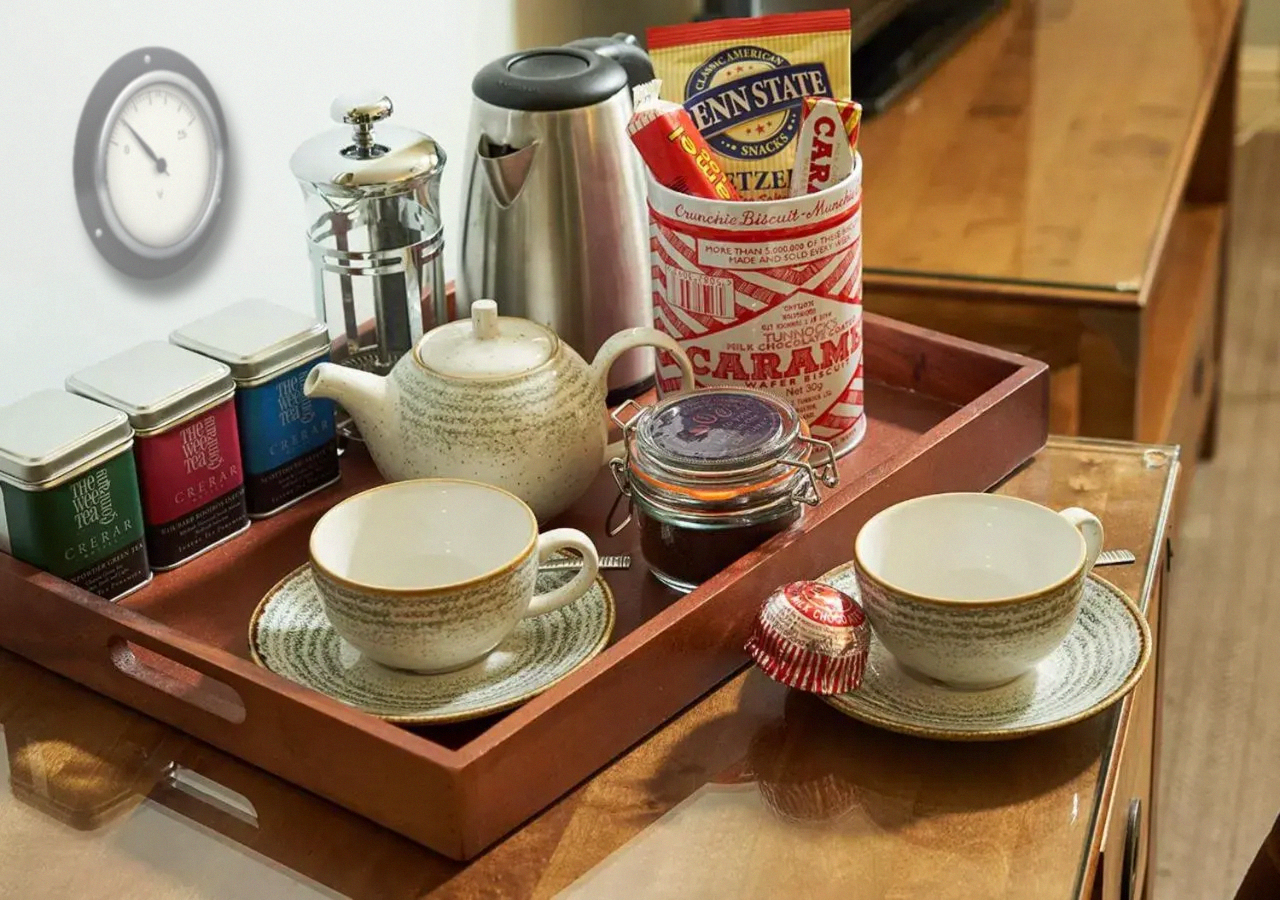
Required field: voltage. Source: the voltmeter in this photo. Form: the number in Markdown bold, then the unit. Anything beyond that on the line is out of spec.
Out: **2.5** V
